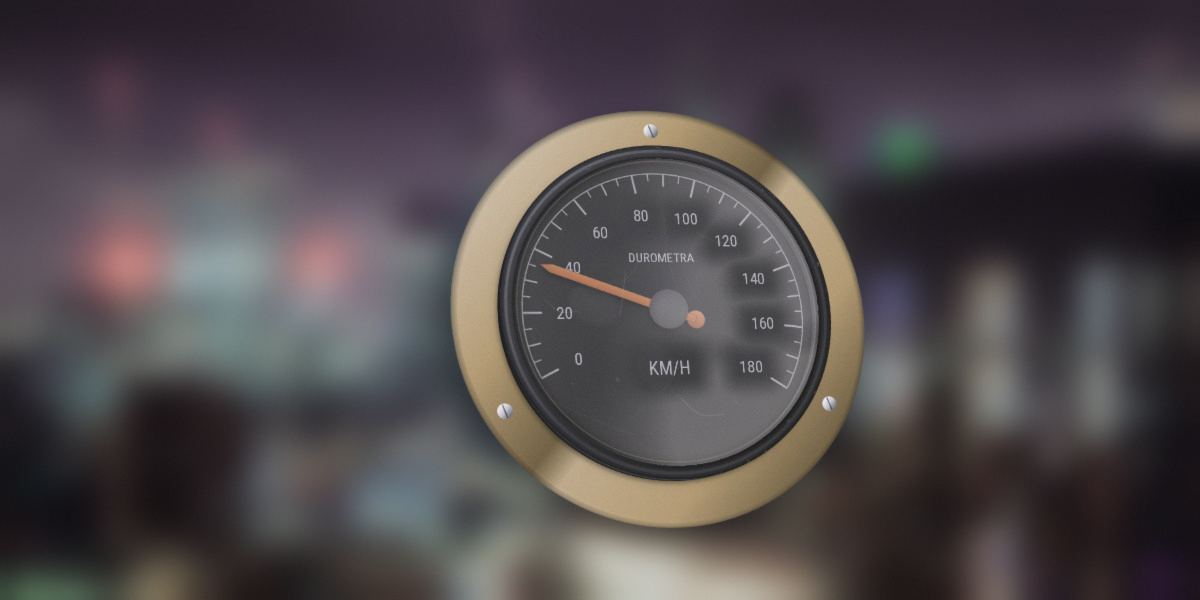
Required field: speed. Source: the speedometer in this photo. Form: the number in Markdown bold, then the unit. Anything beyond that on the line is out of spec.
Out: **35** km/h
